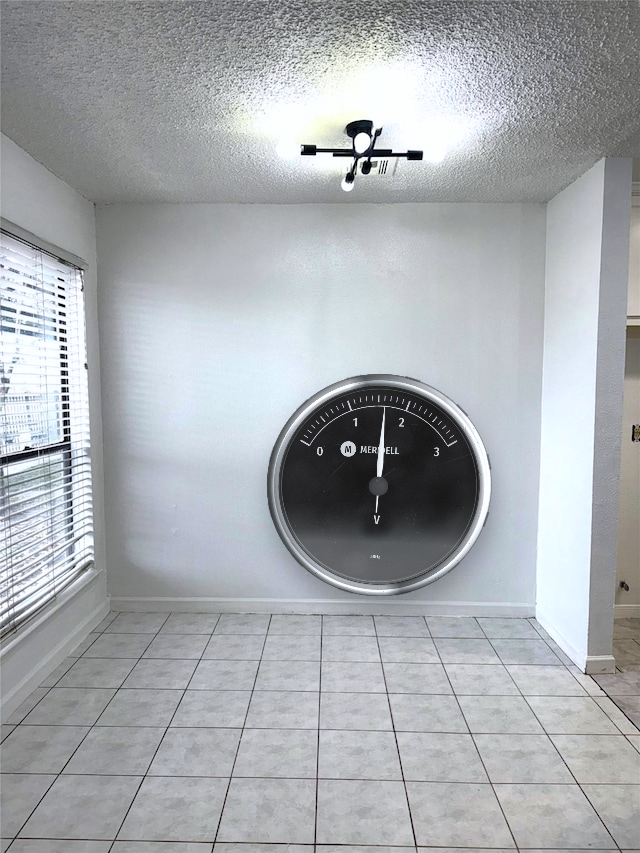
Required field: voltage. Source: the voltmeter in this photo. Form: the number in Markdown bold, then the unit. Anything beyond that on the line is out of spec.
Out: **1.6** V
